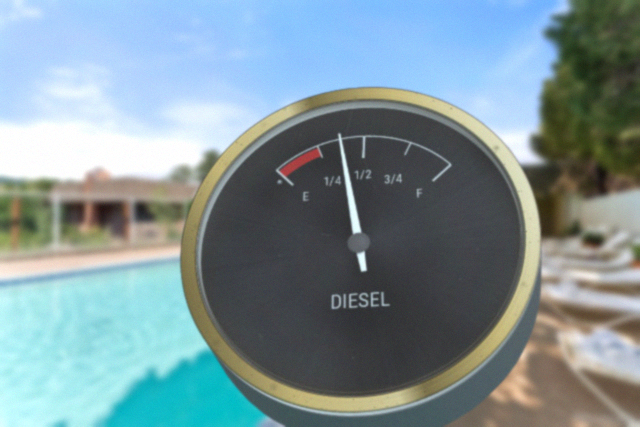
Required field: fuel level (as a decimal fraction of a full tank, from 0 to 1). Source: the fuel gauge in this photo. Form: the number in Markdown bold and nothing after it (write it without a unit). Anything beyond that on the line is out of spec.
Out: **0.375**
